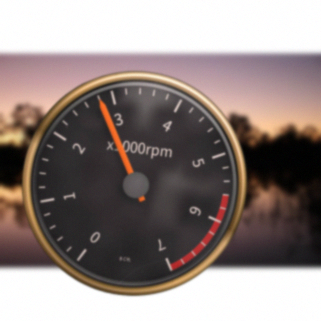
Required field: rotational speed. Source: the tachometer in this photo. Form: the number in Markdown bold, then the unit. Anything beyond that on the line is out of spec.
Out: **2800** rpm
